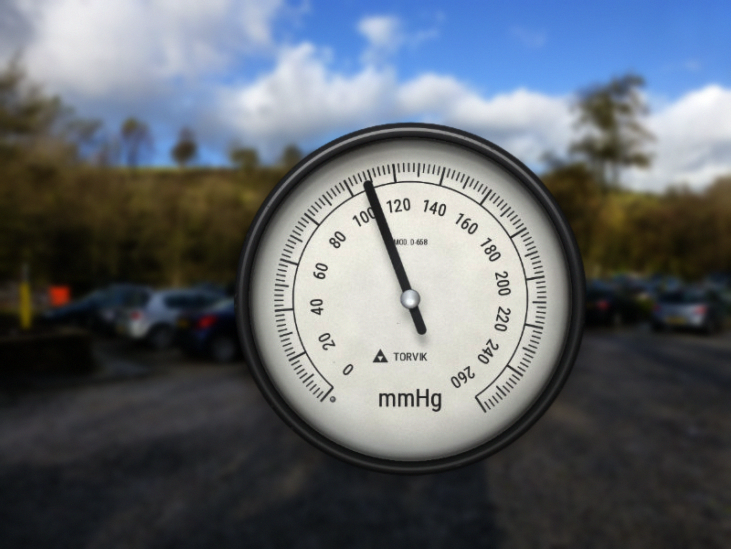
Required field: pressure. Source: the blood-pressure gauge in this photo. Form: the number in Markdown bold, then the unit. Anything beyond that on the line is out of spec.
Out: **108** mmHg
